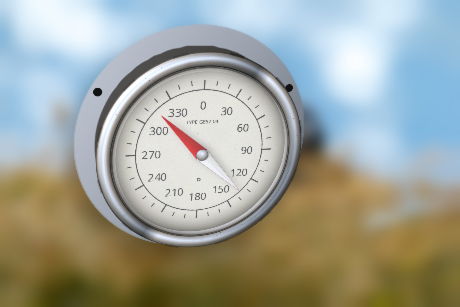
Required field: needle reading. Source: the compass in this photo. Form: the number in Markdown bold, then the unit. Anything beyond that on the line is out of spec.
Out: **315** °
